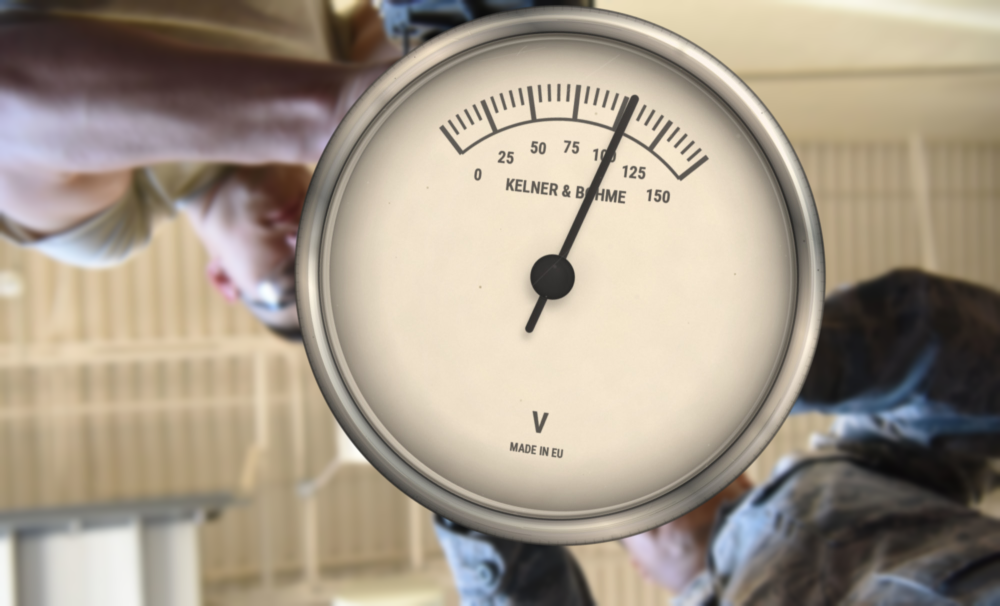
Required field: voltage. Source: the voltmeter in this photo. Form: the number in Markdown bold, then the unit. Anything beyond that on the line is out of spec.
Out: **105** V
